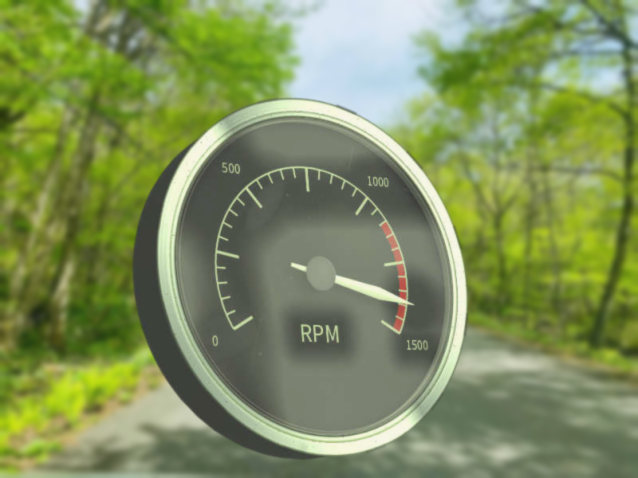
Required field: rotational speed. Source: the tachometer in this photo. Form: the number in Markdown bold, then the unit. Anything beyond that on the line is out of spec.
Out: **1400** rpm
